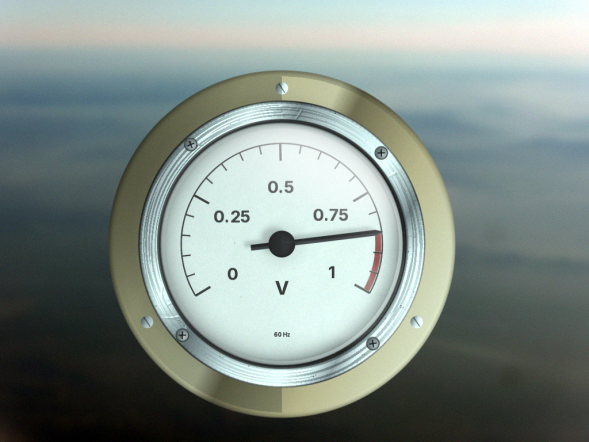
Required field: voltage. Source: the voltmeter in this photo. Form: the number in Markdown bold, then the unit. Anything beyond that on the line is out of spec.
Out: **0.85** V
